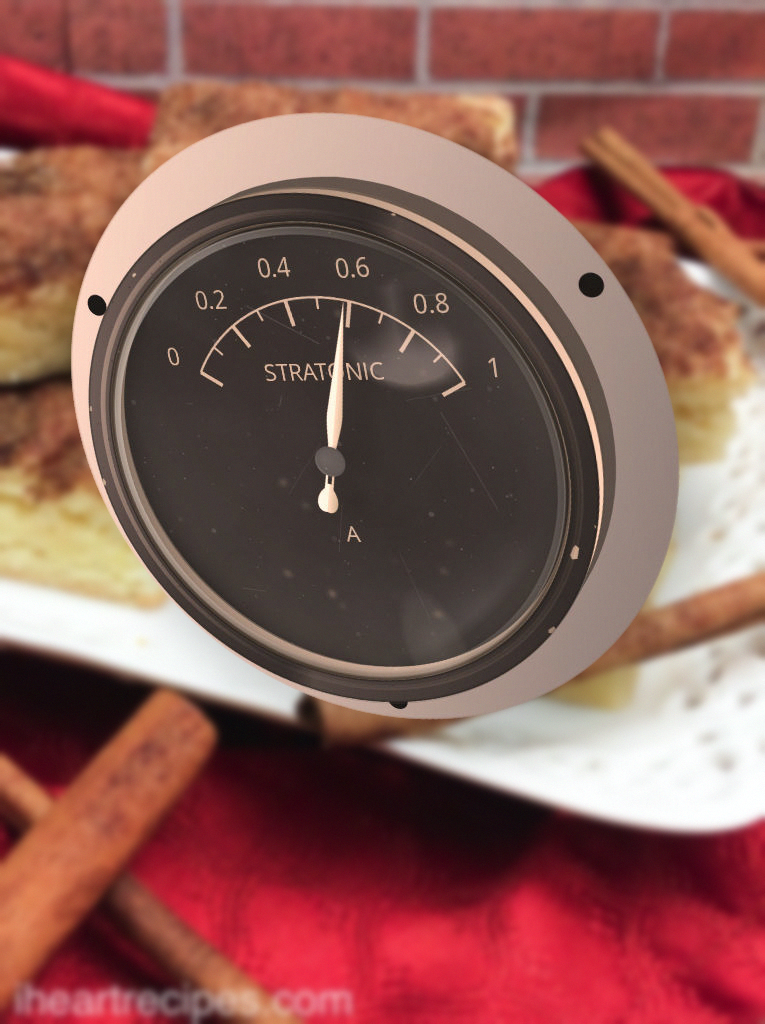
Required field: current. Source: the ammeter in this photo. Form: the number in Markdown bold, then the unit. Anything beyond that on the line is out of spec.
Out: **0.6** A
